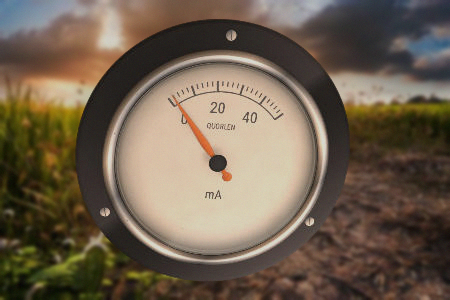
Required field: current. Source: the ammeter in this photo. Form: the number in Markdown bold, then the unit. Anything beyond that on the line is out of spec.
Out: **2** mA
